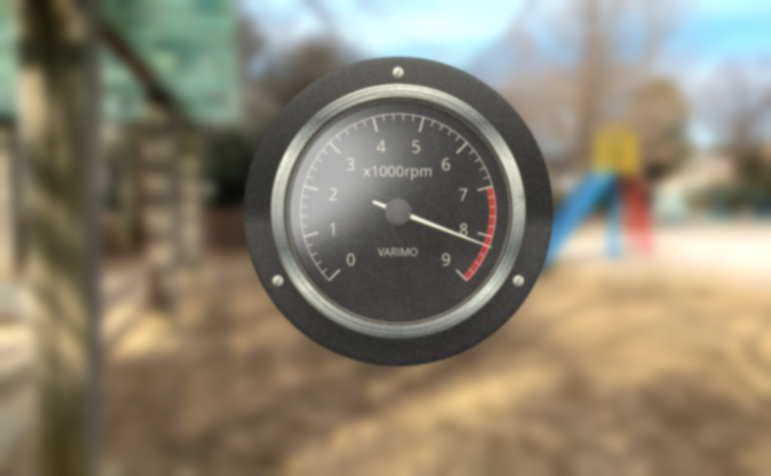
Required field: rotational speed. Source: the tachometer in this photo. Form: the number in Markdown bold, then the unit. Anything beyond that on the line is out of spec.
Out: **8200** rpm
